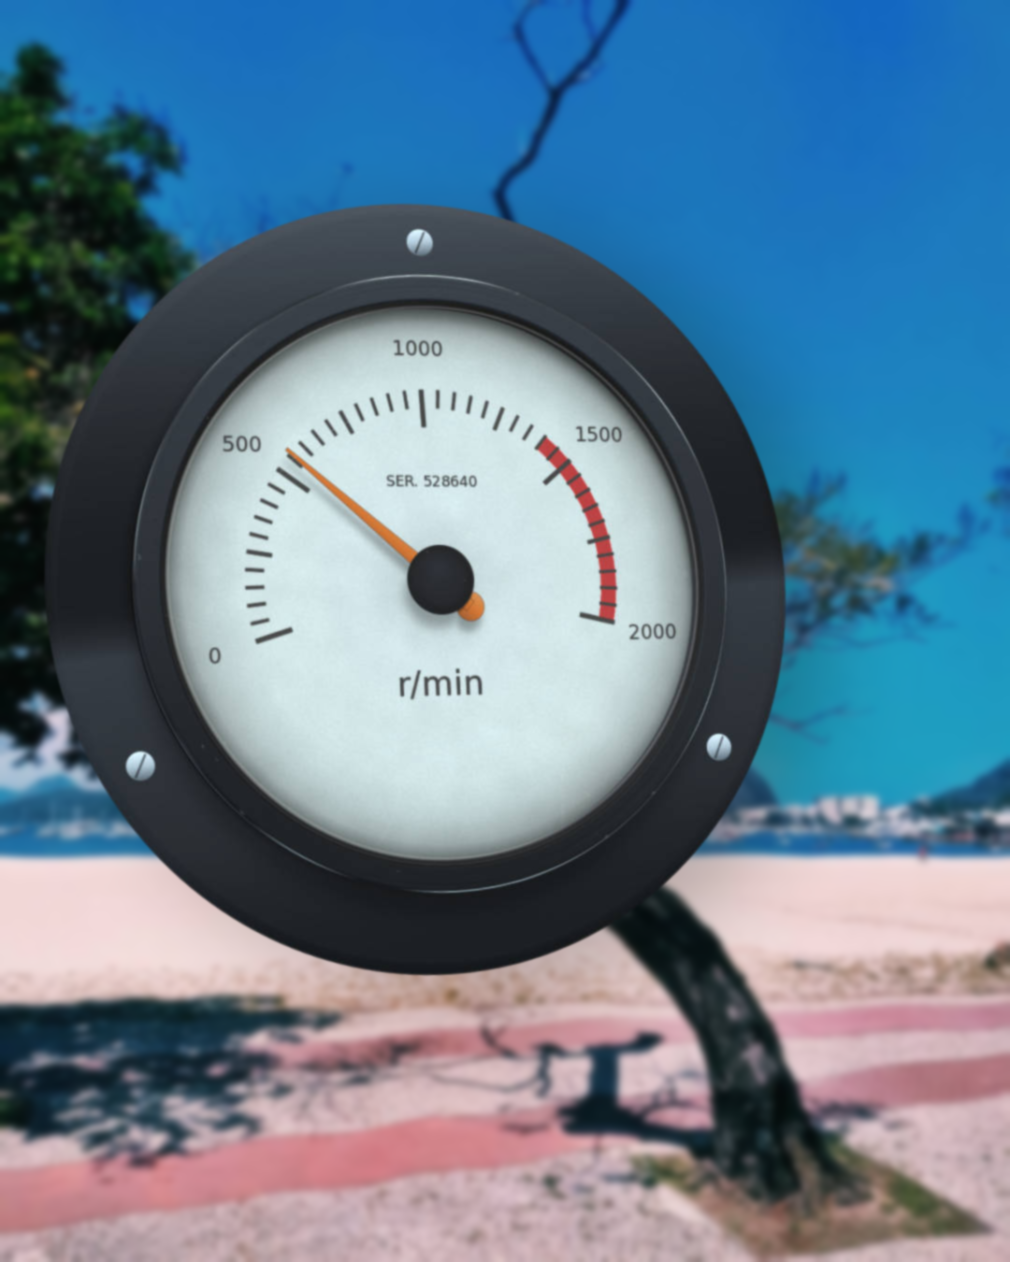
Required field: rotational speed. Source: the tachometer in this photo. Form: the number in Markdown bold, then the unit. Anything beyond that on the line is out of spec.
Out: **550** rpm
